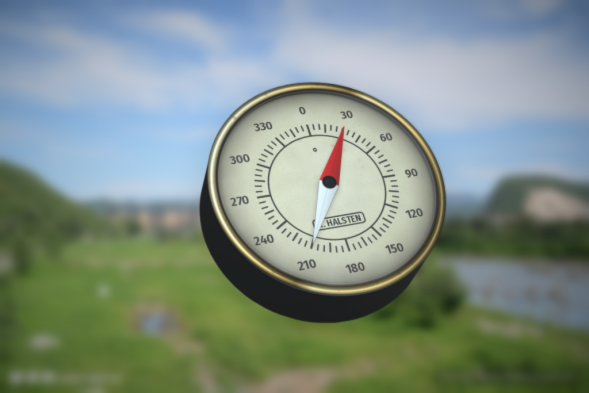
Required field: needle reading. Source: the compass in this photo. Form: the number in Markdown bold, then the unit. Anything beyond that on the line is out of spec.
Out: **30** °
